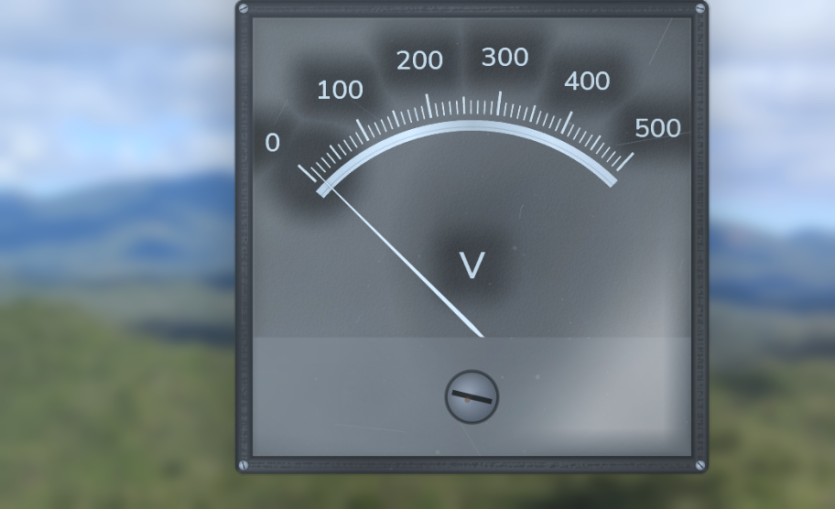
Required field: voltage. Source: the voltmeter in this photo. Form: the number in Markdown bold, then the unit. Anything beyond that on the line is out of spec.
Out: **10** V
